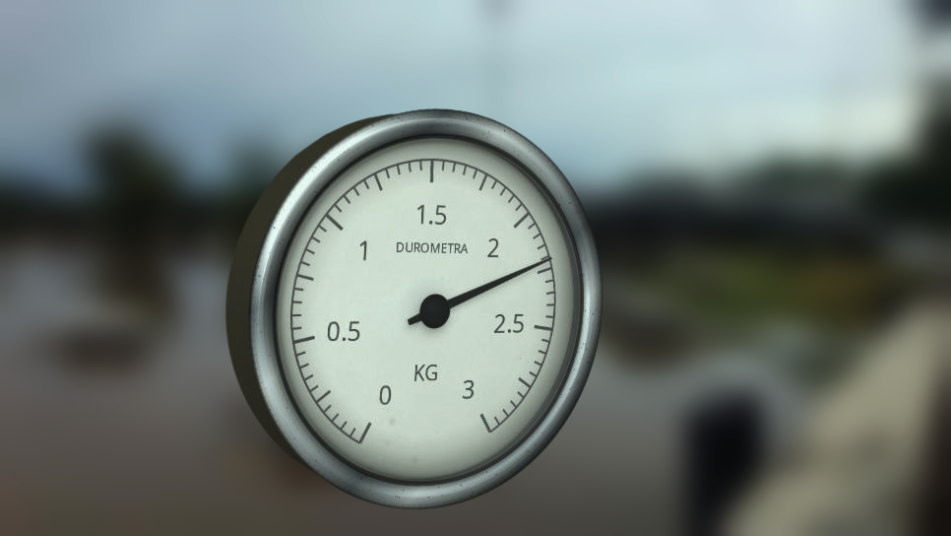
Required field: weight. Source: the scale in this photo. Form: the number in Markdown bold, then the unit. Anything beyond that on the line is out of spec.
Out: **2.2** kg
